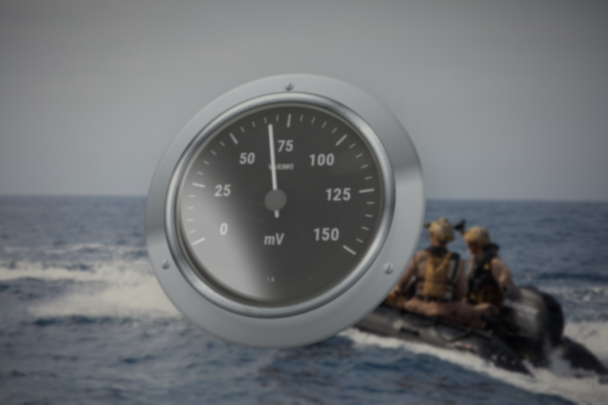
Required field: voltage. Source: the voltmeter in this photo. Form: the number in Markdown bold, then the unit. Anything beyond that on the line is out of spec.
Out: **67.5** mV
